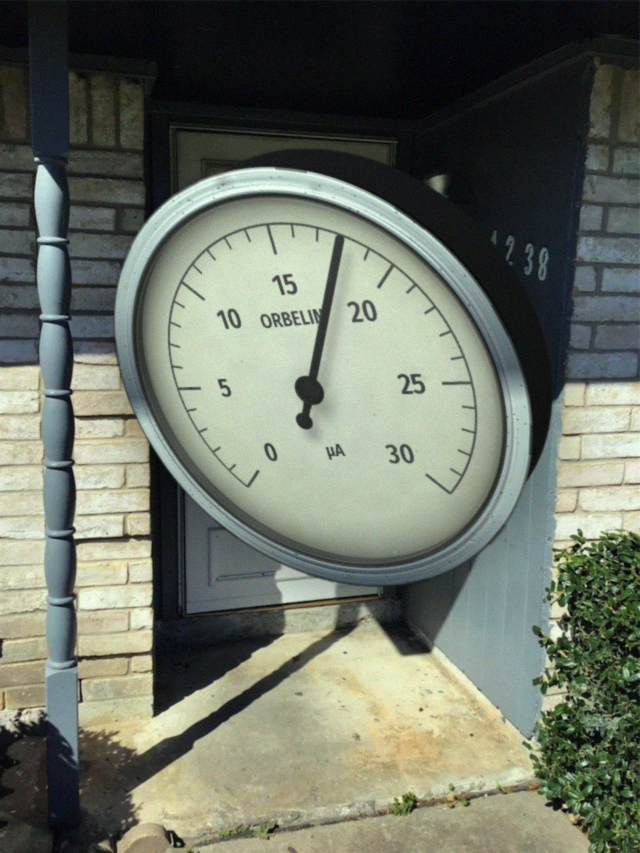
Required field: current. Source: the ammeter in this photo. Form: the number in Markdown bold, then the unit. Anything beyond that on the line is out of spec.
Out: **18** µA
